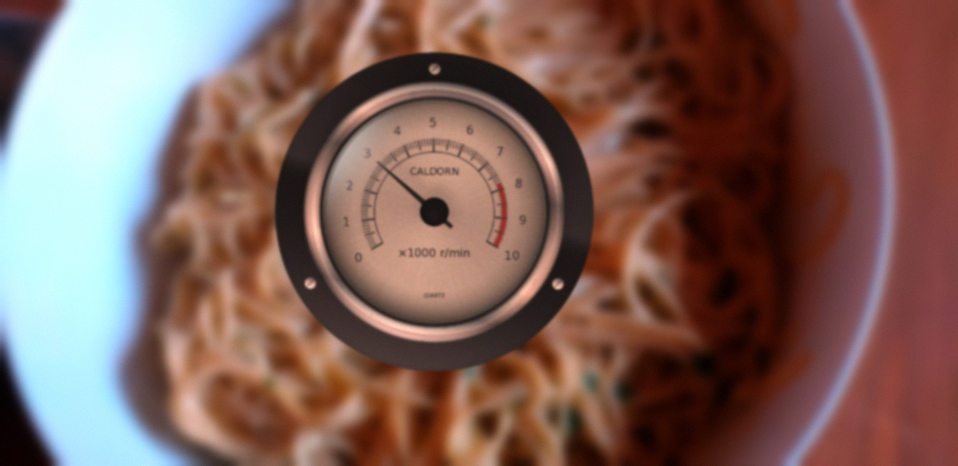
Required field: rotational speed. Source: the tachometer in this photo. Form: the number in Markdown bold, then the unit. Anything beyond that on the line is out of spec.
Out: **3000** rpm
